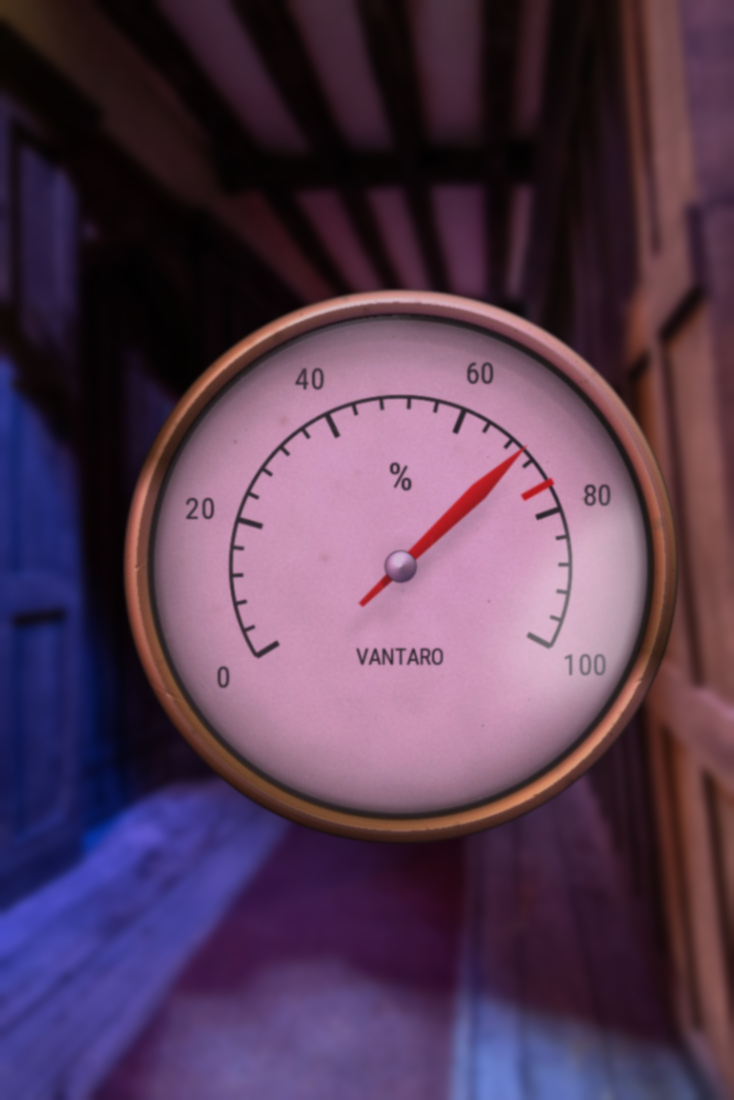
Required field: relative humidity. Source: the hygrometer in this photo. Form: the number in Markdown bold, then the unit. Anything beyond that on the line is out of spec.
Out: **70** %
